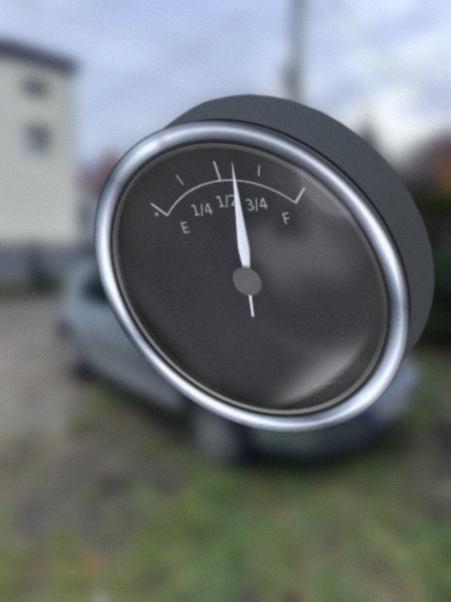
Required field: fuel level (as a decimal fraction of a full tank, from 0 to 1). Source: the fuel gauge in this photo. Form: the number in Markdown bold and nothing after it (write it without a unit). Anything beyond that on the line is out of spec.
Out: **0.625**
